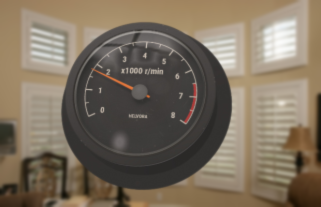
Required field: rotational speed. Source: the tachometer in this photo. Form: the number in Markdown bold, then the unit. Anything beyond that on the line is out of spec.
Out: **1750** rpm
